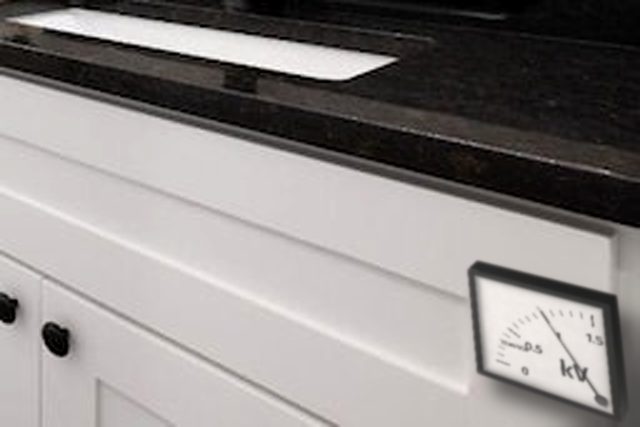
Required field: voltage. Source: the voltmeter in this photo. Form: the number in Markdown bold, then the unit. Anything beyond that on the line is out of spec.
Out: **1** kV
